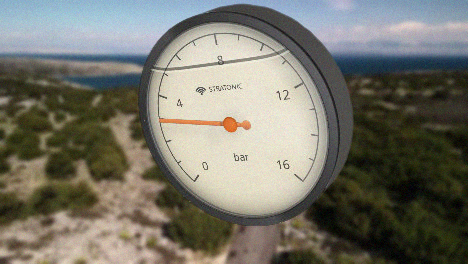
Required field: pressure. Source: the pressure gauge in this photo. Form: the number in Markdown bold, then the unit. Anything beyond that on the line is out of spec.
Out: **3** bar
